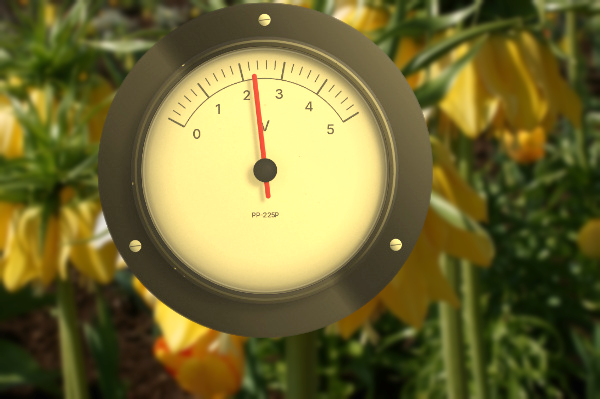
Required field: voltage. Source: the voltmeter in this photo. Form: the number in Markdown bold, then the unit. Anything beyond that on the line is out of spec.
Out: **2.3** V
